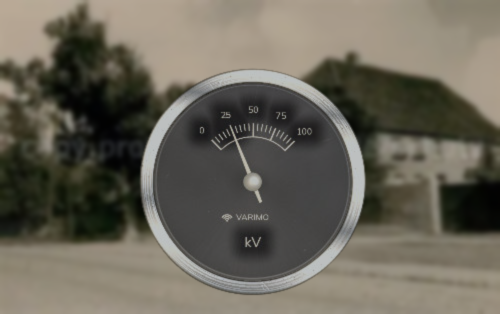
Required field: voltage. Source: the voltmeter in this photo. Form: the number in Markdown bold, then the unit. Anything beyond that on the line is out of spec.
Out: **25** kV
